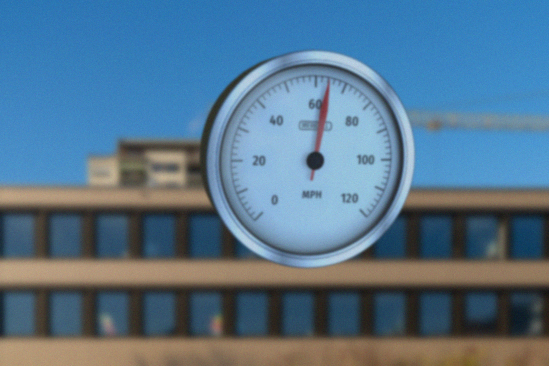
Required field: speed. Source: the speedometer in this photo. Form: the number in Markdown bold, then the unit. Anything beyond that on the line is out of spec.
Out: **64** mph
